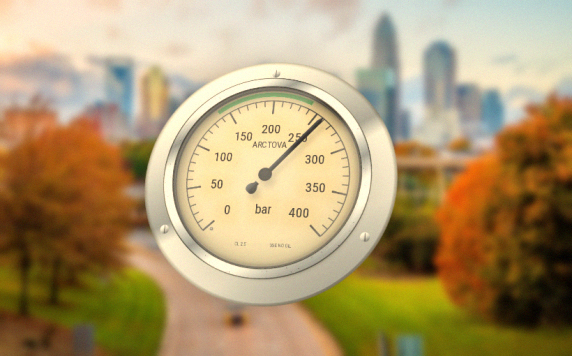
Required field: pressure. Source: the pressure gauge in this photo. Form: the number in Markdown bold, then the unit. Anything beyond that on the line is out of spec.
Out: **260** bar
